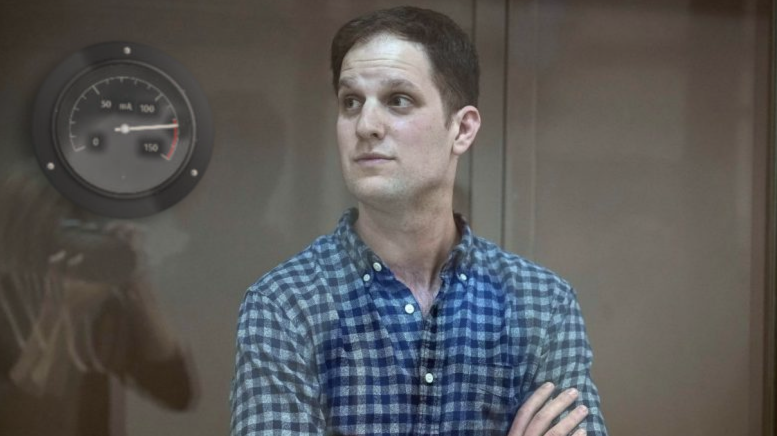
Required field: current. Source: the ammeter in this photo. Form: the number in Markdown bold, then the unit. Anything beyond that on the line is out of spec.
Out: **125** mA
